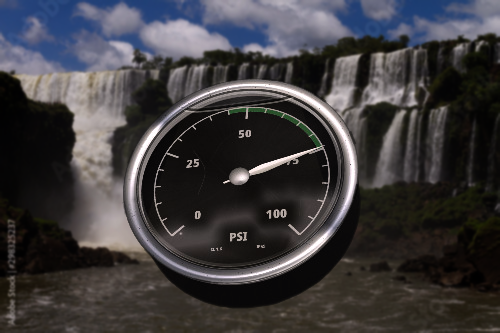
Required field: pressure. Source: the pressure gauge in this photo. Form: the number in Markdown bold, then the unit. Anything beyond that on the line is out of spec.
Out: **75** psi
